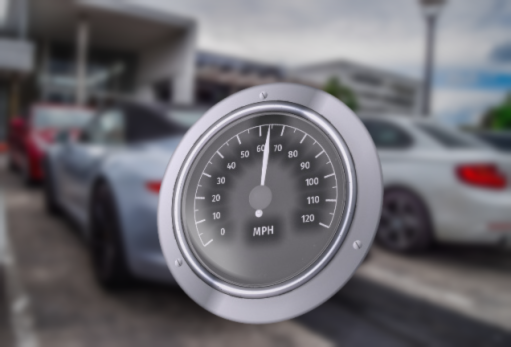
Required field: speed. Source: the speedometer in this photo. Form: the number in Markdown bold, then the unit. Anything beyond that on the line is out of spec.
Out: **65** mph
